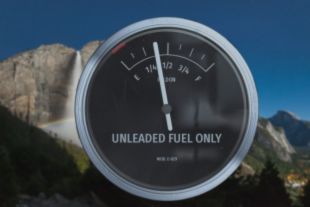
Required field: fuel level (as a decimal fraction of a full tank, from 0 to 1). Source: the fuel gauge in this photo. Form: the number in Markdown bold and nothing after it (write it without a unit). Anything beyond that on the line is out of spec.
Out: **0.375**
